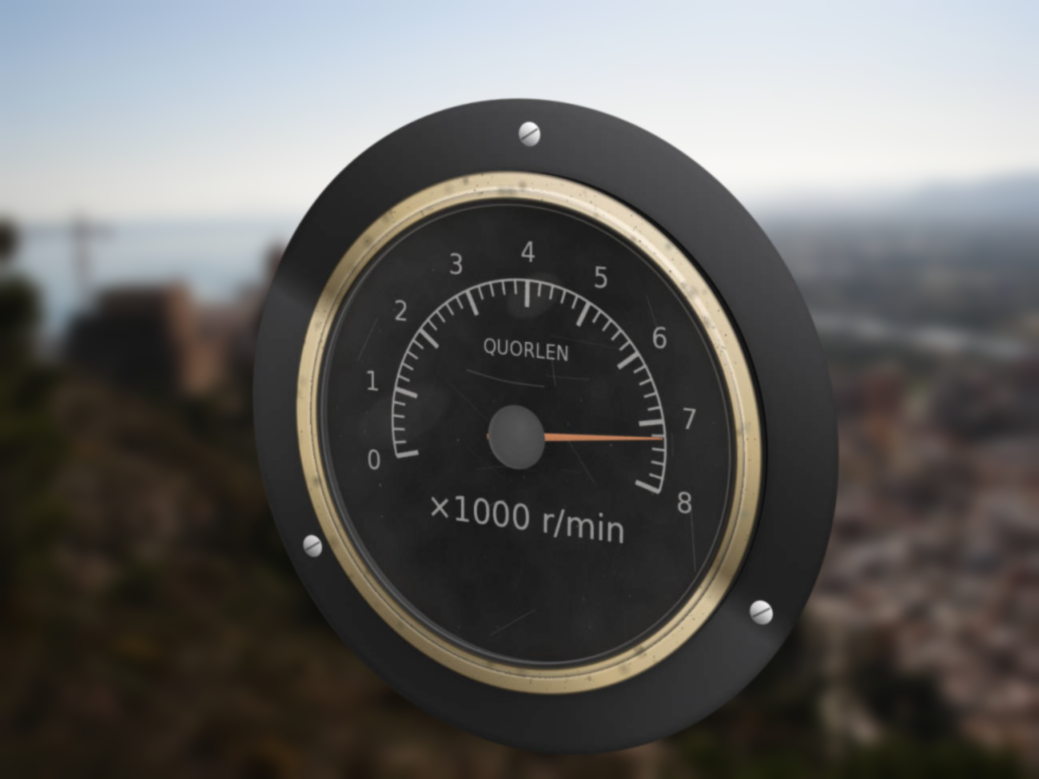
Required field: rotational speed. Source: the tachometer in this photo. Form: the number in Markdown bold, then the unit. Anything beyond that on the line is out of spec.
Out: **7200** rpm
